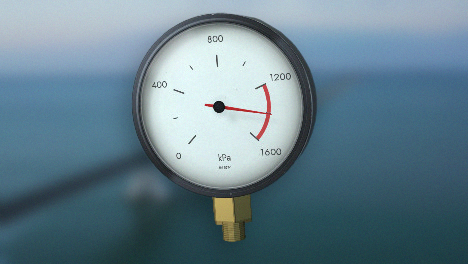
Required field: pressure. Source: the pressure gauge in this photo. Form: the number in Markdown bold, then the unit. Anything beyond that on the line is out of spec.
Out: **1400** kPa
